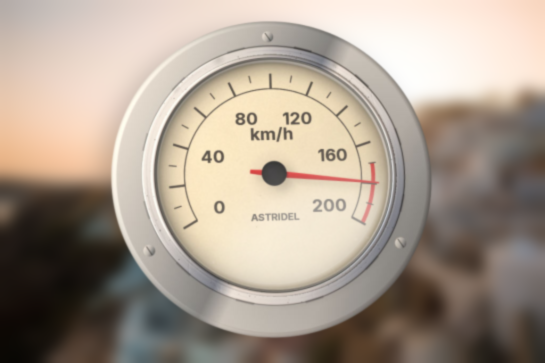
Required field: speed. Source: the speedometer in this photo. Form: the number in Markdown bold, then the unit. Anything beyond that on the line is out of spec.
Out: **180** km/h
